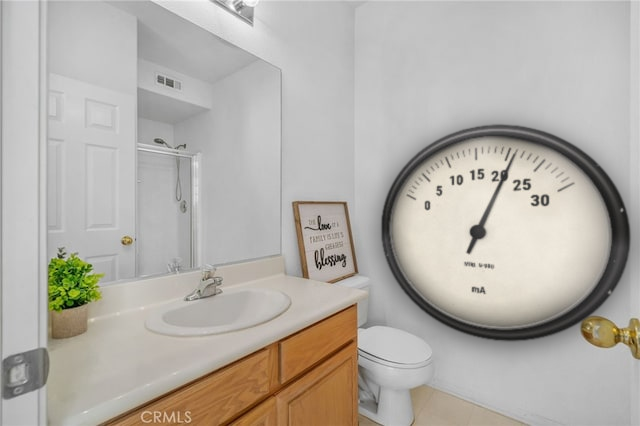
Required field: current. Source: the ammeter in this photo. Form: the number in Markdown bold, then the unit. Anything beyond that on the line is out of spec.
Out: **21** mA
